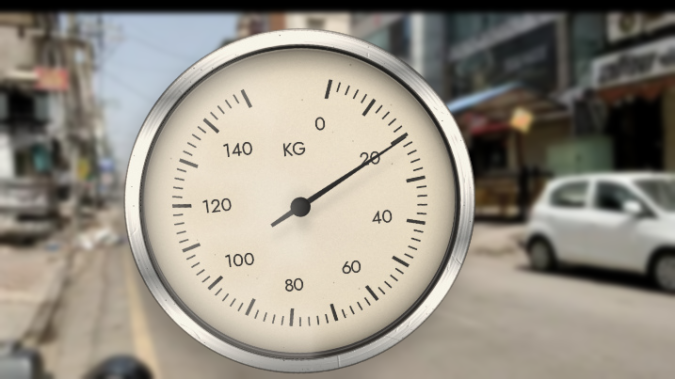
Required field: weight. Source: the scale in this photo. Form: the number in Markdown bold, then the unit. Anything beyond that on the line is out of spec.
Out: **20** kg
